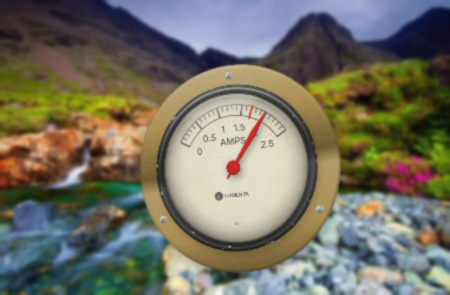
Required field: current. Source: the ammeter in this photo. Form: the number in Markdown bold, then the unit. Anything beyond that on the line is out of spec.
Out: **2** A
